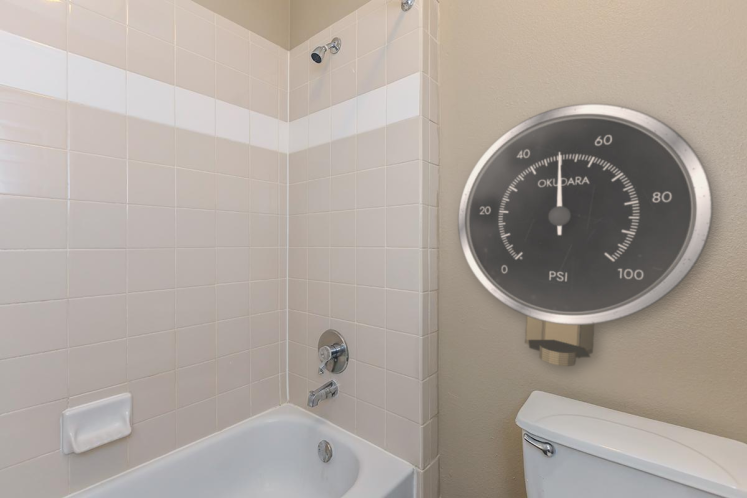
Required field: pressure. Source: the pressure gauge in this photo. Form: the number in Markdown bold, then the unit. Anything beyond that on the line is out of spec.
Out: **50** psi
